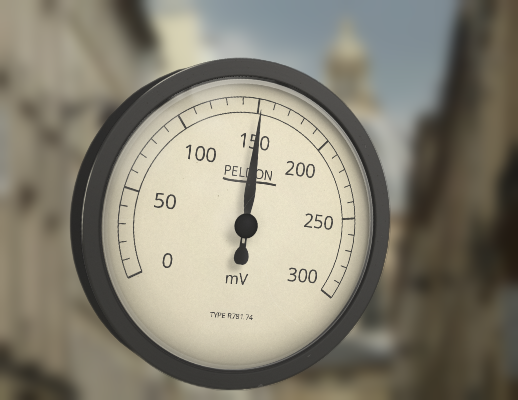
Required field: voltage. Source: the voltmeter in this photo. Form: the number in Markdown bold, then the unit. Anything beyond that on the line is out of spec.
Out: **150** mV
